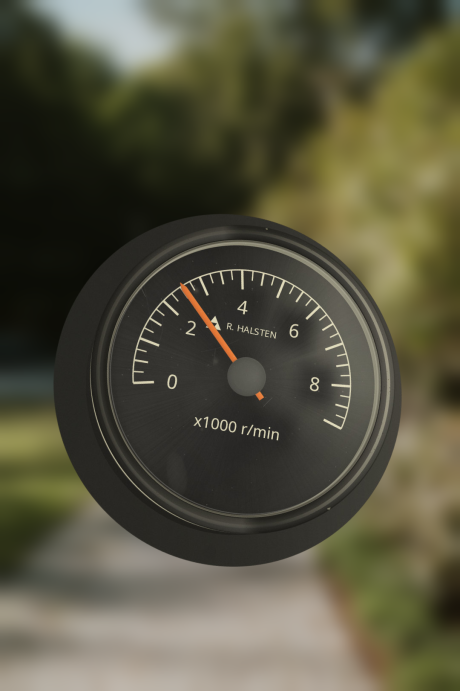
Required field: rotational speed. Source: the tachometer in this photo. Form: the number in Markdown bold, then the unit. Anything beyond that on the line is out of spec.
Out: **2500** rpm
